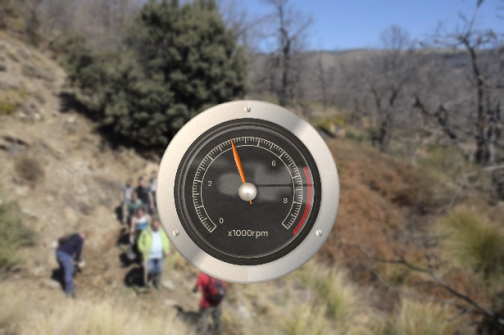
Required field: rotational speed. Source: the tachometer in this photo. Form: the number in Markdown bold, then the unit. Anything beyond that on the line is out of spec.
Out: **4000** rpm
